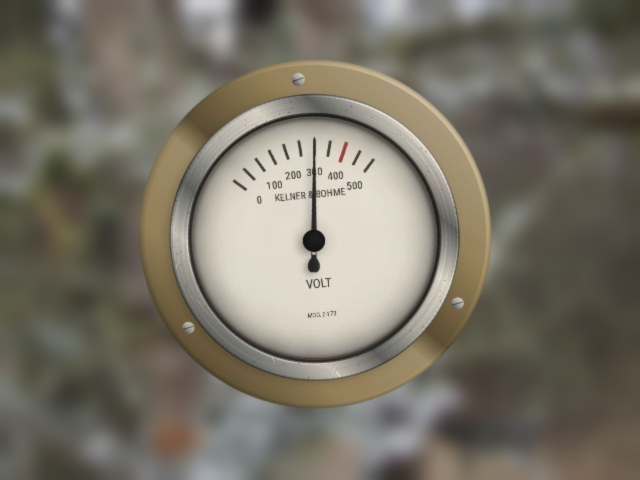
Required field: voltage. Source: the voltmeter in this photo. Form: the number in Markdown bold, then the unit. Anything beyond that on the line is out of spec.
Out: **300** V
